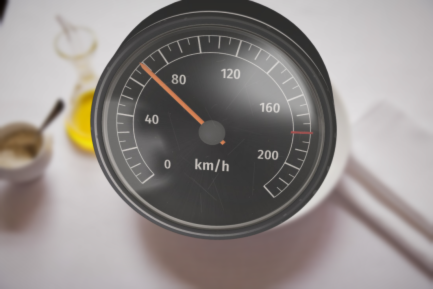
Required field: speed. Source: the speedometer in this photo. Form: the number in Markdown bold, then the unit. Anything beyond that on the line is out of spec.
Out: **70** km/h
